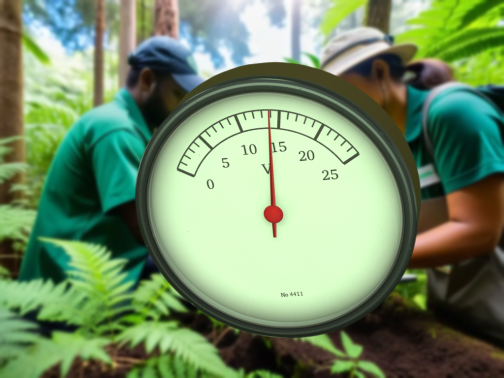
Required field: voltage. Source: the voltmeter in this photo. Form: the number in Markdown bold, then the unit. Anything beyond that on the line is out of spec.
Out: **14** V
